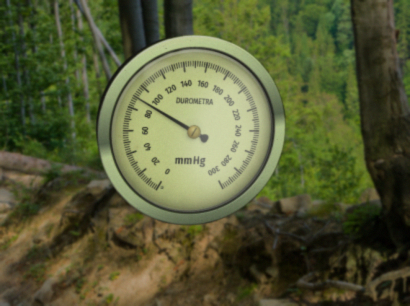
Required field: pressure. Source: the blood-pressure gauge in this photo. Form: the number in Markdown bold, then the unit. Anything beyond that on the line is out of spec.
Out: **90** mmHg
